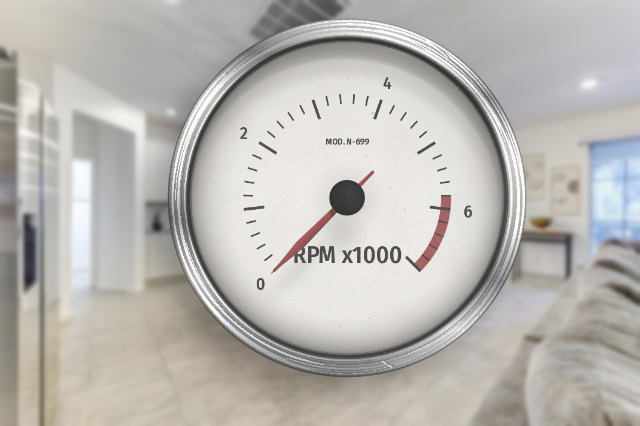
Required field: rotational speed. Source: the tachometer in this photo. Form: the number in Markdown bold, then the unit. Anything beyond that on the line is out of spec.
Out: **0** rpm
